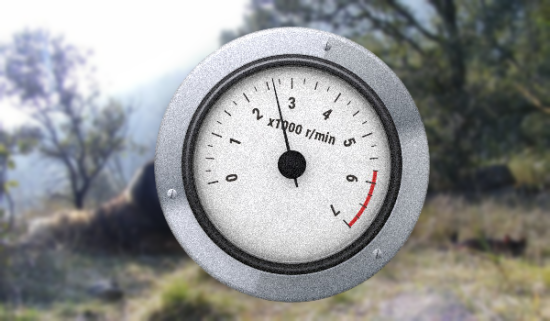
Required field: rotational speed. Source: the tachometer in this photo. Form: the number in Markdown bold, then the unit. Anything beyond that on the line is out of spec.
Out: **2625** rpm
